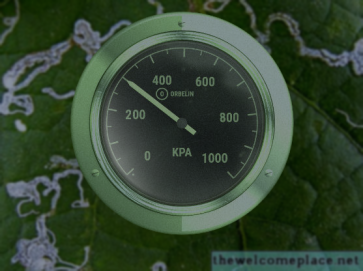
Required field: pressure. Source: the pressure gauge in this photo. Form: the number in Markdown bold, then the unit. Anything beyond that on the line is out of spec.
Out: **300** kPa
